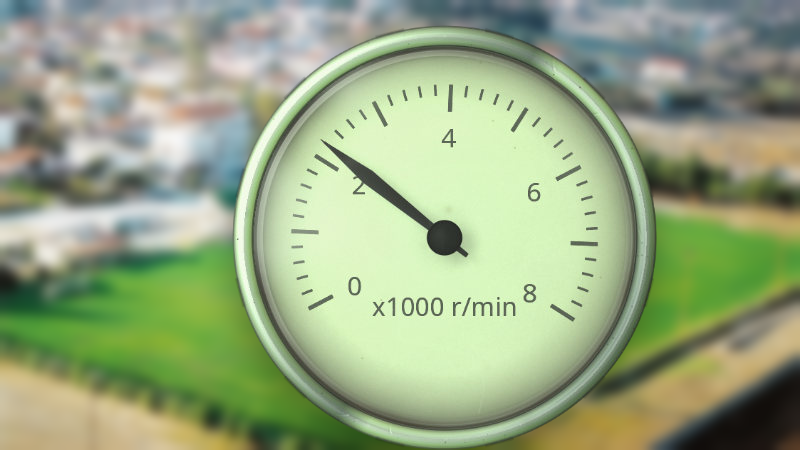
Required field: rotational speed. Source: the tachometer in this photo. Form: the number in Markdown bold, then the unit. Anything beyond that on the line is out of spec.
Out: **2200** rpm
